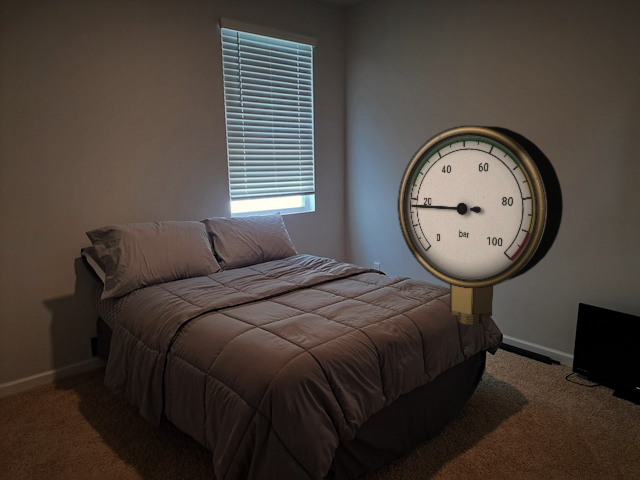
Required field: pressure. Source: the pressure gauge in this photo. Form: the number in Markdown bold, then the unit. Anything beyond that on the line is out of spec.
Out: **17.5** bar
